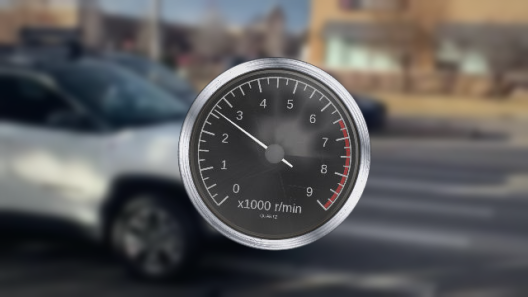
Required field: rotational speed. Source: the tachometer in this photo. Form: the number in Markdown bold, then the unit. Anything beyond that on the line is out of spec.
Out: **2625** rpm
